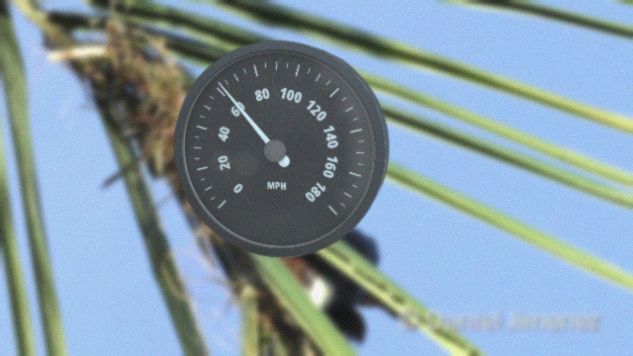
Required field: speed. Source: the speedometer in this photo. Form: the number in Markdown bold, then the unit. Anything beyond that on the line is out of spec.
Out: **62.5** mph
